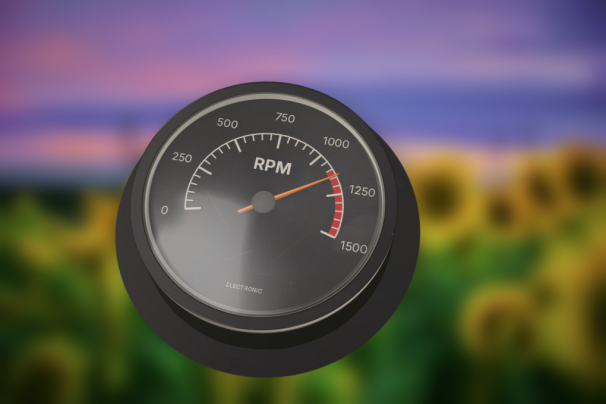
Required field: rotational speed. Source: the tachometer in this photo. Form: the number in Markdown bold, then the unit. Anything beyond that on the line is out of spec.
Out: **1150** rpm
